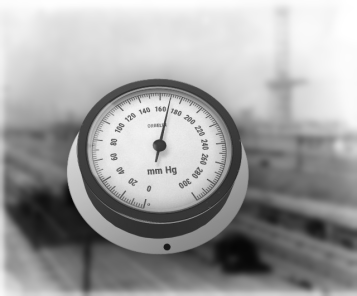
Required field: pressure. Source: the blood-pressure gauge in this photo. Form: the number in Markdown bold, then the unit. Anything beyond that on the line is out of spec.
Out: **170** mmHg
